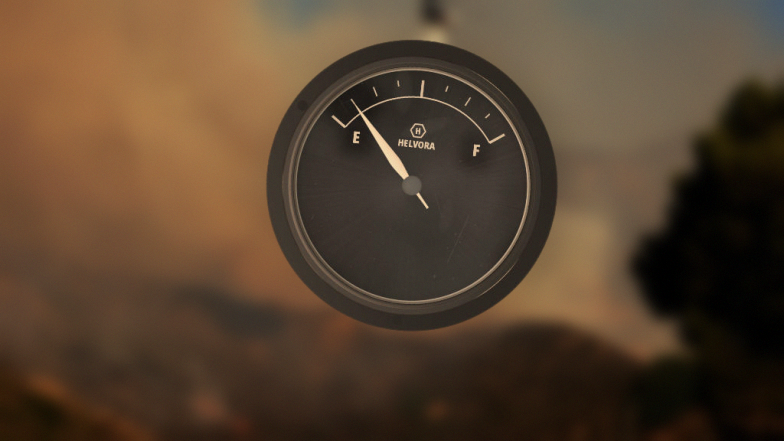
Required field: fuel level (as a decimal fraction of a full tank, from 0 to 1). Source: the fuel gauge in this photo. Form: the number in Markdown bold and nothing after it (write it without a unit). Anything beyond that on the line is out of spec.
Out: **0.125**
